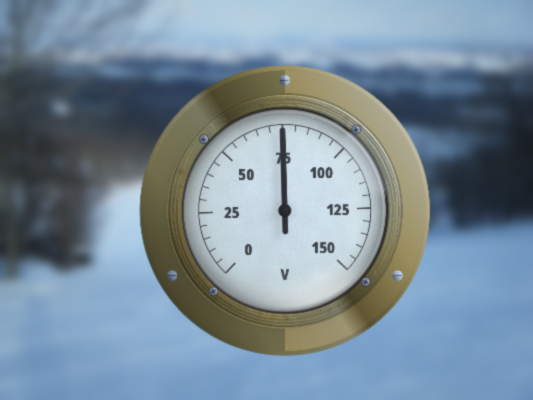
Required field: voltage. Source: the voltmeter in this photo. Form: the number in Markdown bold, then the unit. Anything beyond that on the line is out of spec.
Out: **75** V
